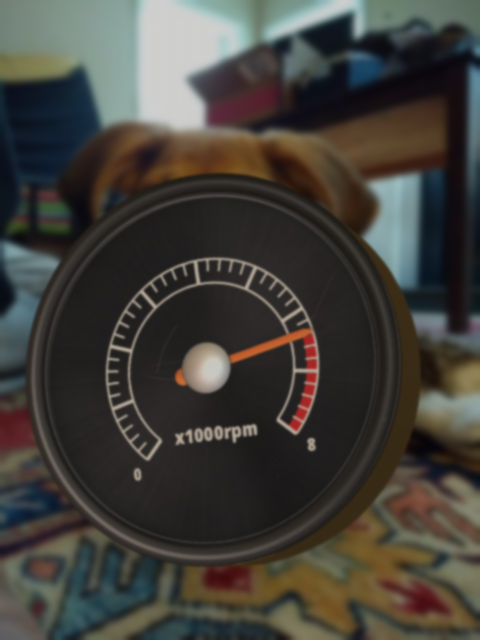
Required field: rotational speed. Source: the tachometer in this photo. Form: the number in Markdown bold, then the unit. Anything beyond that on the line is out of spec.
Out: **6400** rpm
